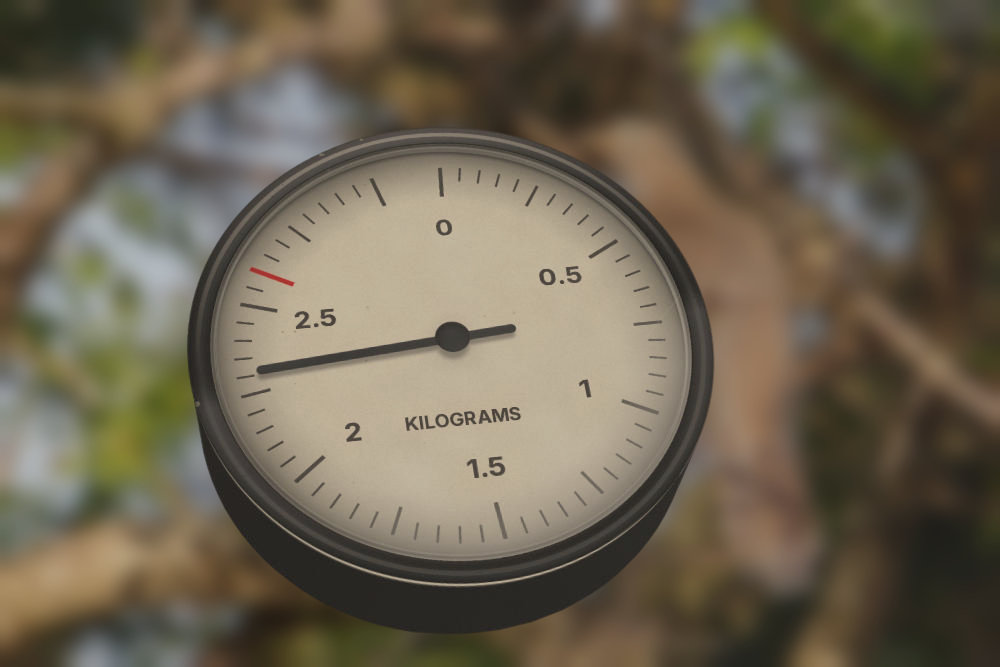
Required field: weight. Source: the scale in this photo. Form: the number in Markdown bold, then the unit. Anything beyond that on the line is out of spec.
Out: **2.3** kg
